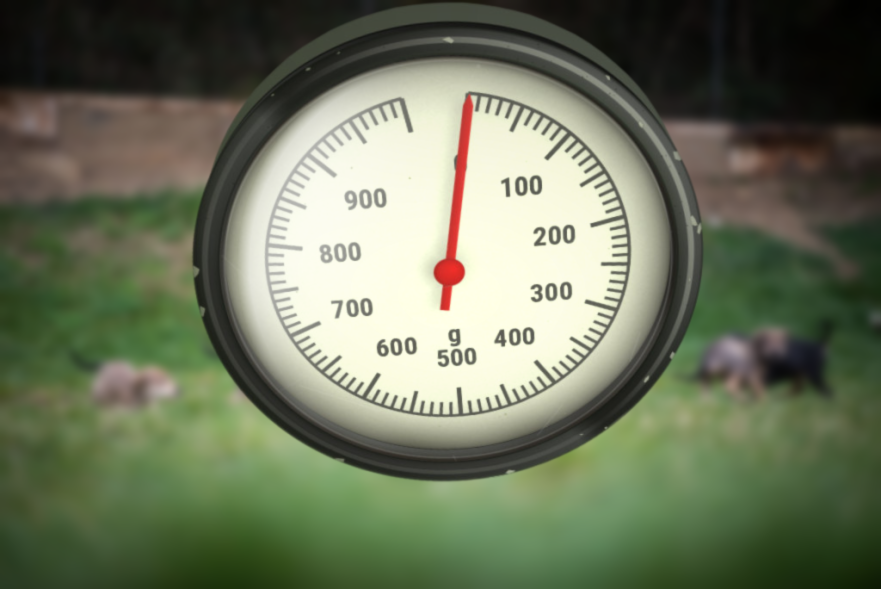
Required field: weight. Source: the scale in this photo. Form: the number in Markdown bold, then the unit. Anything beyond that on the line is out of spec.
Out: **0** g
